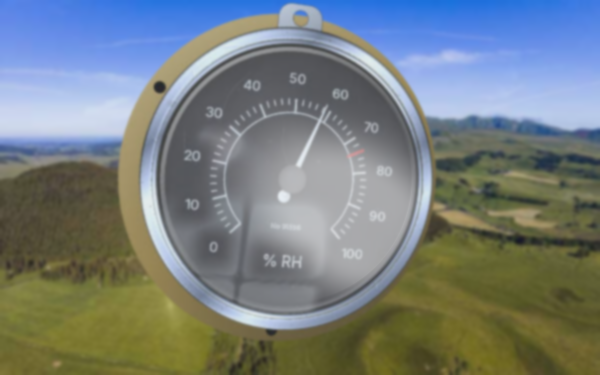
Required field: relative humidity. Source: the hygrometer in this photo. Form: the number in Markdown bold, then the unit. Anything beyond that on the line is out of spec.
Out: **58** %
